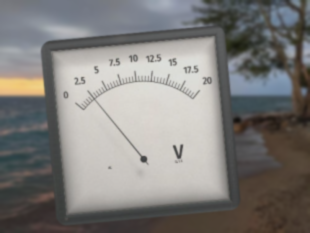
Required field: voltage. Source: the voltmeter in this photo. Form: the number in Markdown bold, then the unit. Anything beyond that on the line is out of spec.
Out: **2.5** V
